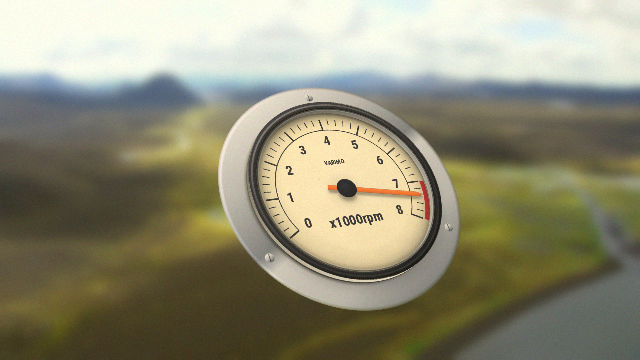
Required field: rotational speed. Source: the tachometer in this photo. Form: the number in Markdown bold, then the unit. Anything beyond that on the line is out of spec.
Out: **7400** rpm
